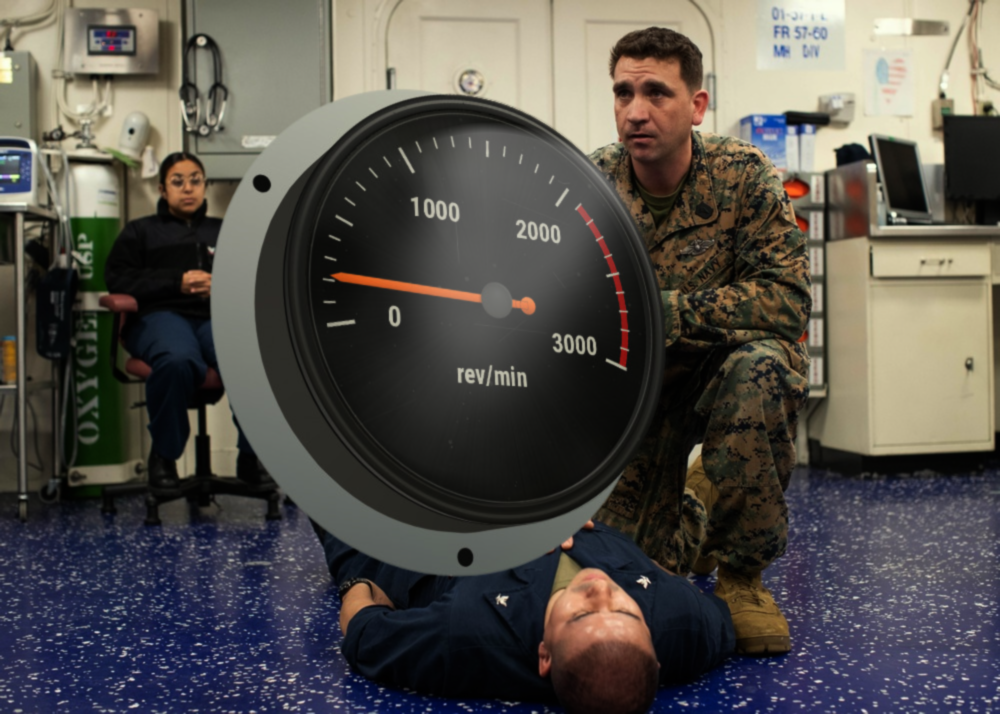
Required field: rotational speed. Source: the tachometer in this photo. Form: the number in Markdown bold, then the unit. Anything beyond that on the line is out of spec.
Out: **200** rpm
